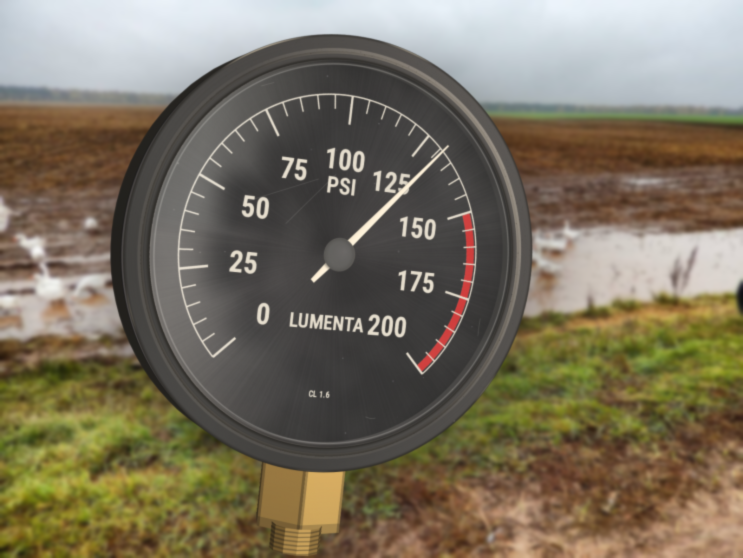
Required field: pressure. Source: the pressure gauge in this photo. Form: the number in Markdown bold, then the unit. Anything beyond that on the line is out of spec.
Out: **130** psi
